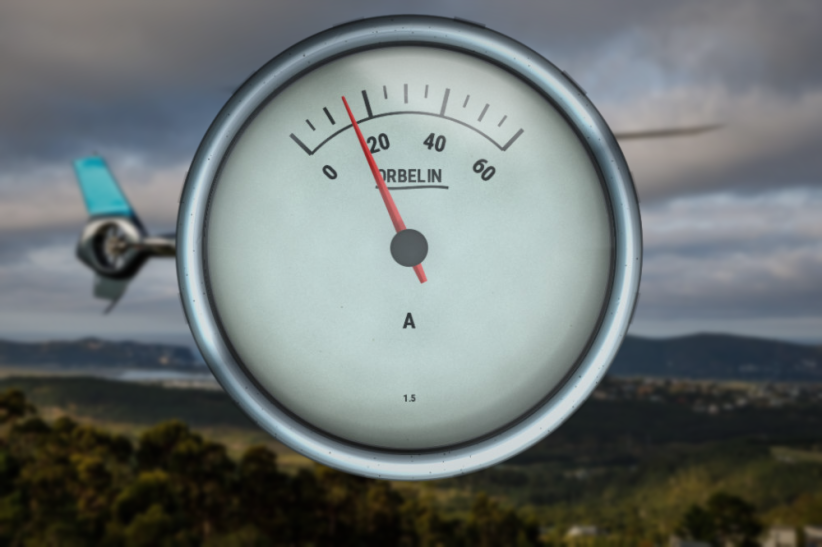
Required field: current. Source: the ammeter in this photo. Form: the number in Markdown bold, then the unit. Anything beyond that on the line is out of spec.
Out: **15** A
